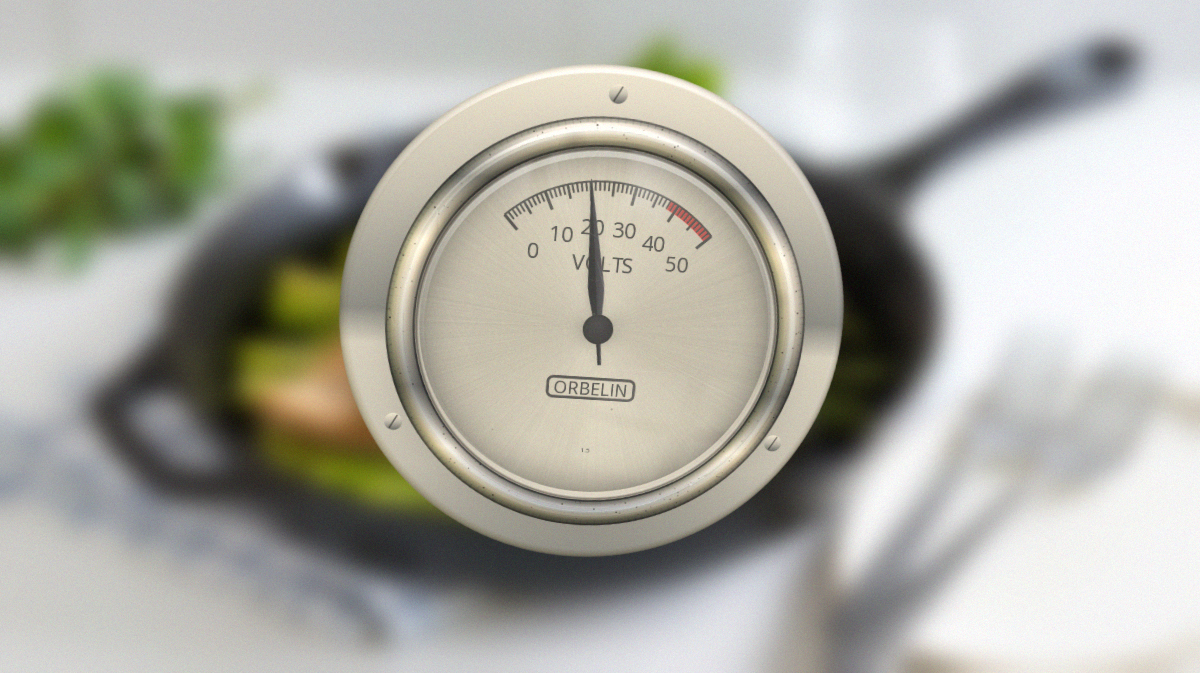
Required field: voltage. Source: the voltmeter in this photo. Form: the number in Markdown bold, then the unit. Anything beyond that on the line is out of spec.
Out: **20** V
